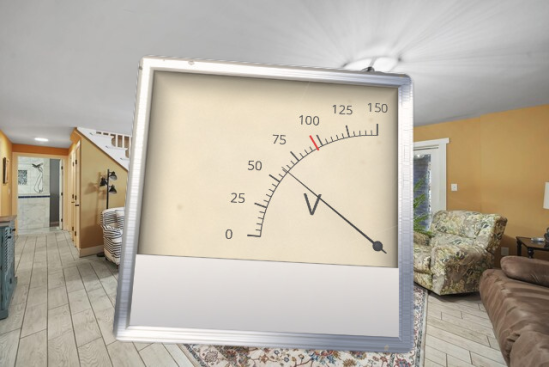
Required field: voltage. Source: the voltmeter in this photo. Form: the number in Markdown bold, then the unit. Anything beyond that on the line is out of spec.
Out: **60** V
